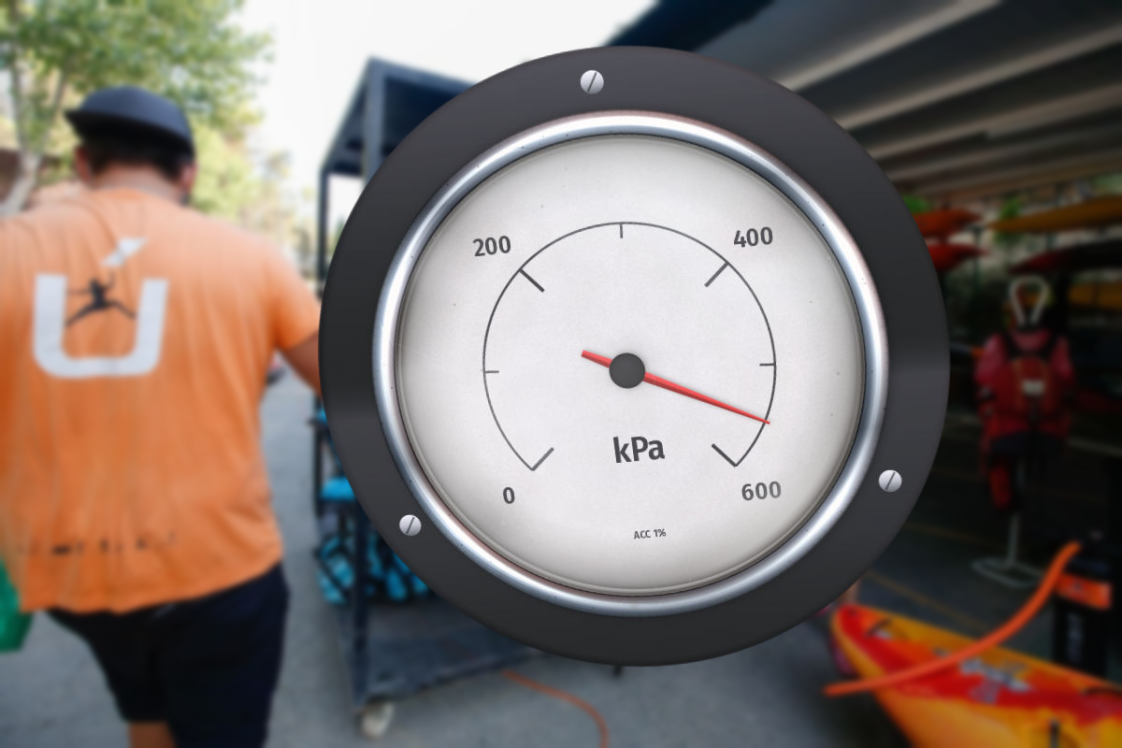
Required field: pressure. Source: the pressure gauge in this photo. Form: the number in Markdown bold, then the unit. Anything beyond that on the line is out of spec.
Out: **550** kPa
